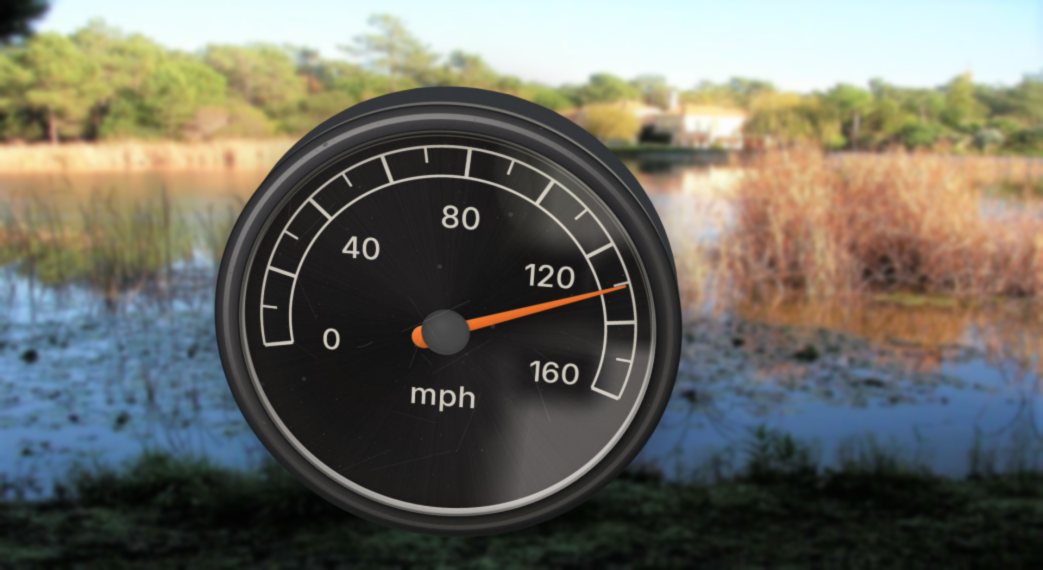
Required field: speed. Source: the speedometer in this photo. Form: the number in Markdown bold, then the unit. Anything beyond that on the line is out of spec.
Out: **130** mph
